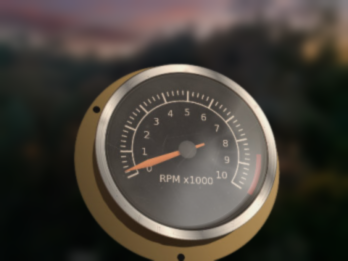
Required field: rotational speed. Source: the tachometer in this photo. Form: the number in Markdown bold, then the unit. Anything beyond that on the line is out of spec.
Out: **200** rpm
